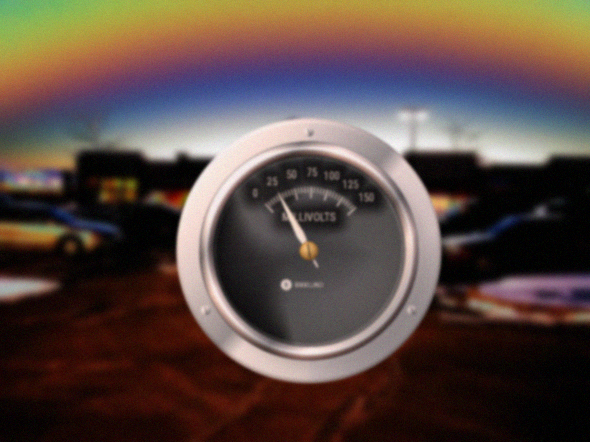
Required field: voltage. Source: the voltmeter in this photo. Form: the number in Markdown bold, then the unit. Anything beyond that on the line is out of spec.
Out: **25** mV
